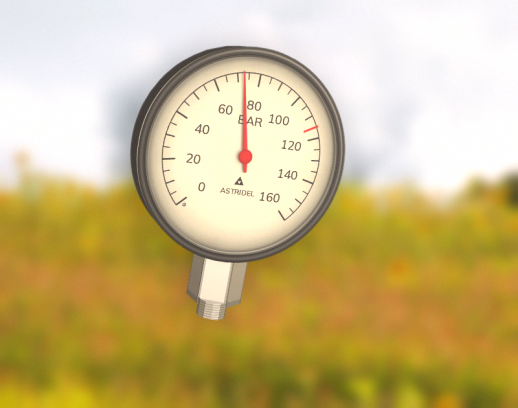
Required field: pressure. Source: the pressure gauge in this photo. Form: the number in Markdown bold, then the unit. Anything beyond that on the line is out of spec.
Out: **72.5** bar
